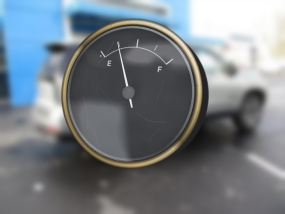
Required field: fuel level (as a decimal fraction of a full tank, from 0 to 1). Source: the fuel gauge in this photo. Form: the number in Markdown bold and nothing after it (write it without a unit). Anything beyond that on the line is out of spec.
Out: **0.25**
